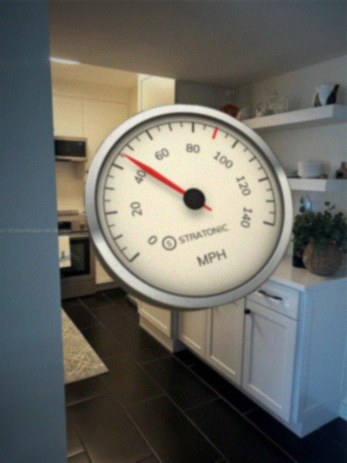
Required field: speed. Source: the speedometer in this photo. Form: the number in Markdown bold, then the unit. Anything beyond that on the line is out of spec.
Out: **45** mph
